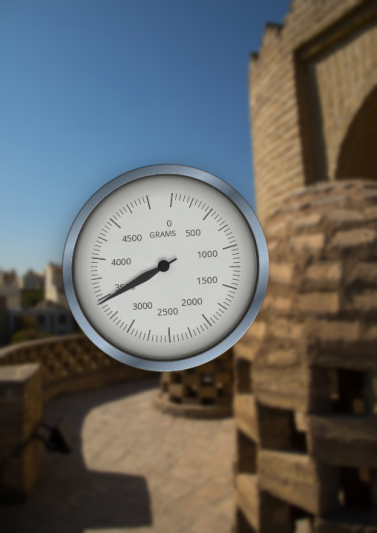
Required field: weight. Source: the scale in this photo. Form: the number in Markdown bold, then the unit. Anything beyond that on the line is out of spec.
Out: **3450** g
